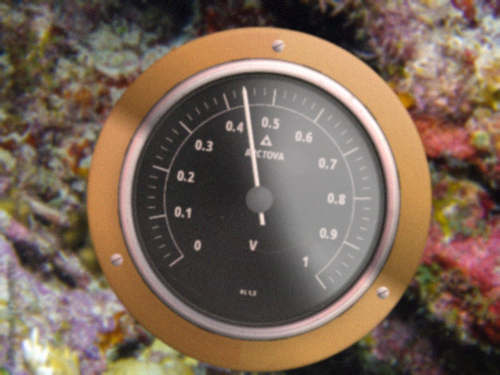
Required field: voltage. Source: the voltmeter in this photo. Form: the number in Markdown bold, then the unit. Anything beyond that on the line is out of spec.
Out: **0.44** V
